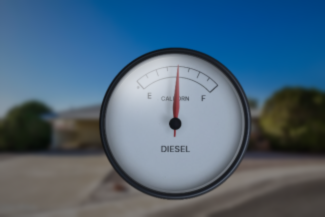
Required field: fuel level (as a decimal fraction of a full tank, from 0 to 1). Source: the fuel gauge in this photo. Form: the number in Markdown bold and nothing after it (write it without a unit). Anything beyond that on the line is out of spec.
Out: **0.5**
